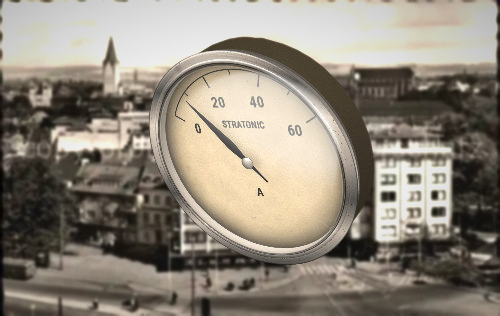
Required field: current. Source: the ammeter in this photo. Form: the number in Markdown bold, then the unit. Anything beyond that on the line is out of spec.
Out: **10** A
